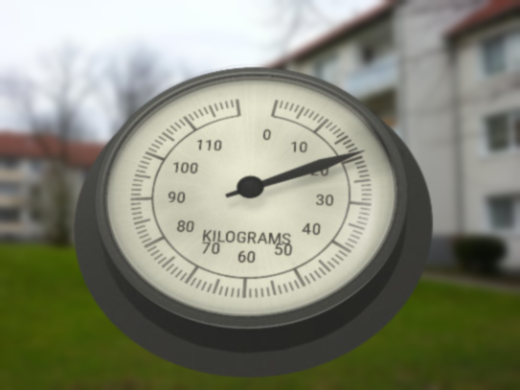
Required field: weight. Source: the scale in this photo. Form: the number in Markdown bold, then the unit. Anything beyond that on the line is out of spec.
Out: **20** kg
